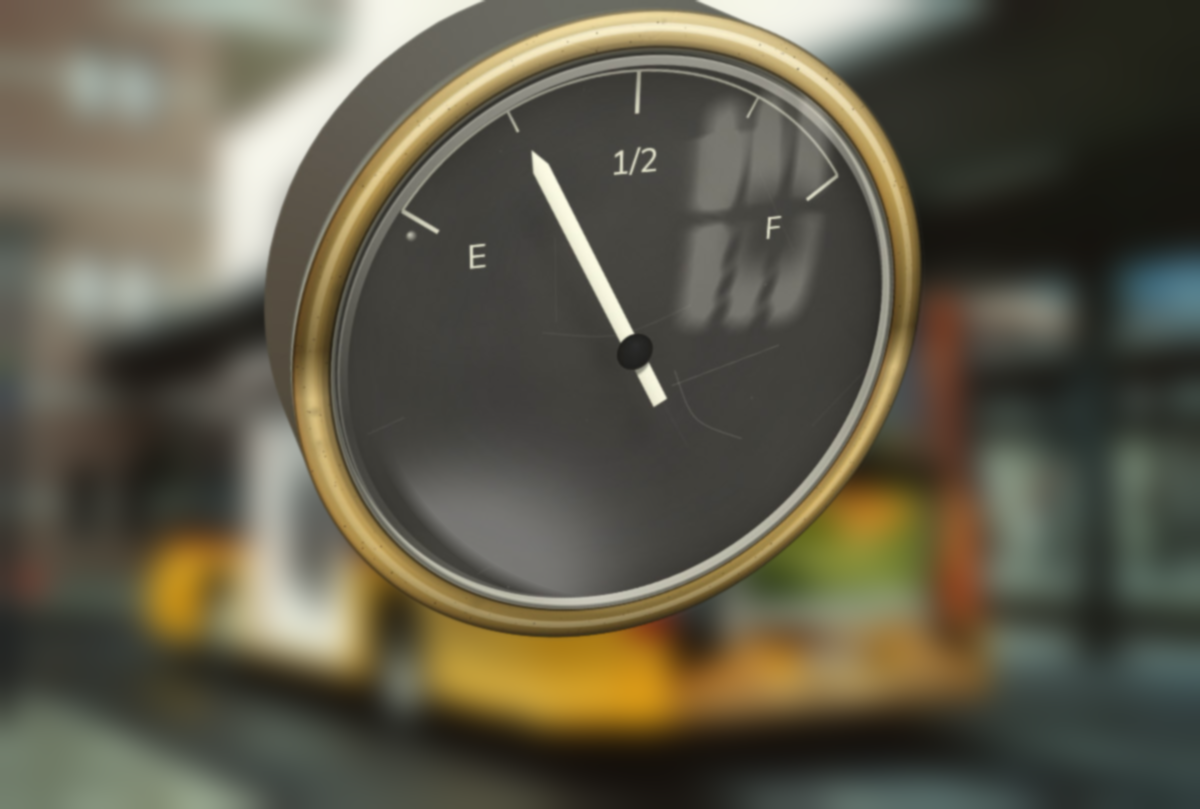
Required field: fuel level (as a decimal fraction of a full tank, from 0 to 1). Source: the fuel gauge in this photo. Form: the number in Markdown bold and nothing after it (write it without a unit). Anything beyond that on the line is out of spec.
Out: **0.25**
